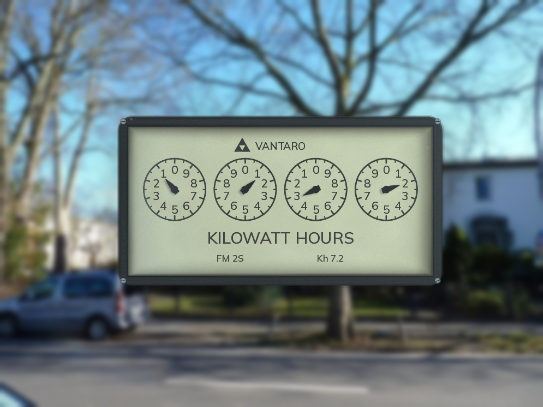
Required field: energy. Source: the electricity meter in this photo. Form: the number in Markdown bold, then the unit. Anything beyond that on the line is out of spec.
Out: **1132** kWh
